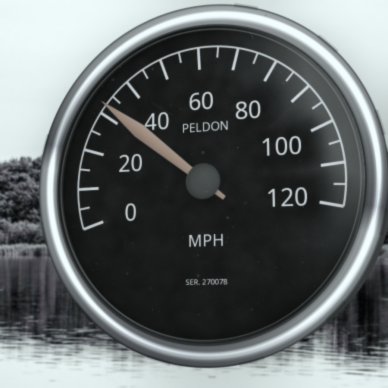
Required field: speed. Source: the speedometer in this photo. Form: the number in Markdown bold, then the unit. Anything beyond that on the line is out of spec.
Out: **32.5** mph
